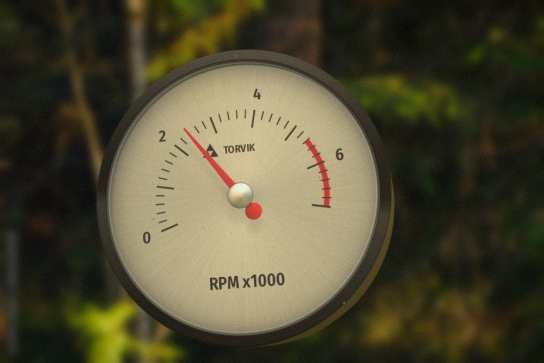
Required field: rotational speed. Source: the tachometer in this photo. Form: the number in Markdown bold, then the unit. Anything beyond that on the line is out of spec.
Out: **2400** rpm
